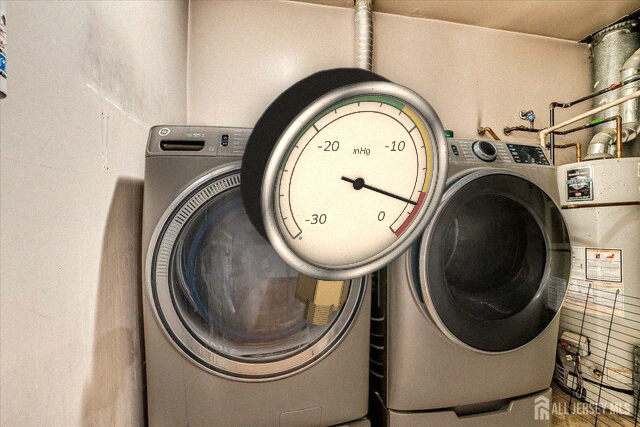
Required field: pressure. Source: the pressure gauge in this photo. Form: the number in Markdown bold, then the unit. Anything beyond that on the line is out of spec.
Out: **-3** inHg
